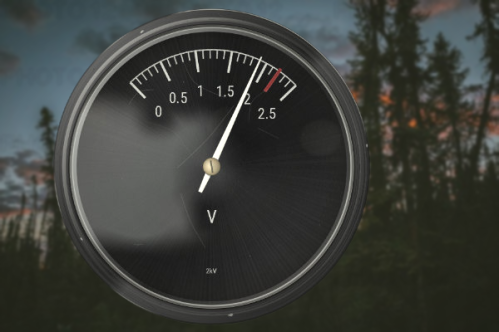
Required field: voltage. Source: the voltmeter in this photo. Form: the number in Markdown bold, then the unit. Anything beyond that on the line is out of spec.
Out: **1.9** V
